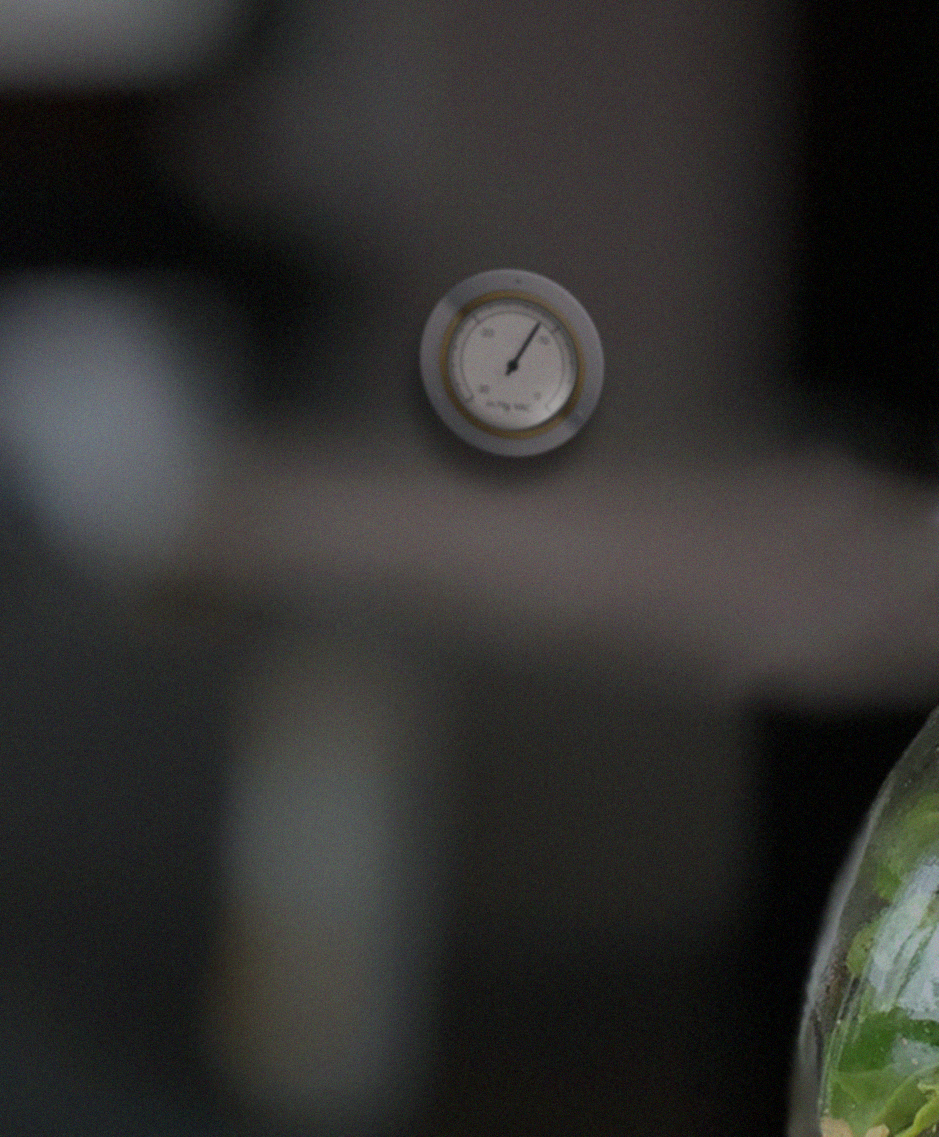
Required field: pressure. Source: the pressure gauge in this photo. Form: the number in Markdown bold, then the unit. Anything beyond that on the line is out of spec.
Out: **-12** inHg
